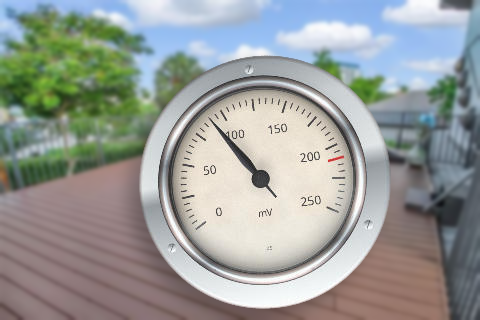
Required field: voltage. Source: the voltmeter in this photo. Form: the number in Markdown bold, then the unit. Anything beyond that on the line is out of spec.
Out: **90** mV
